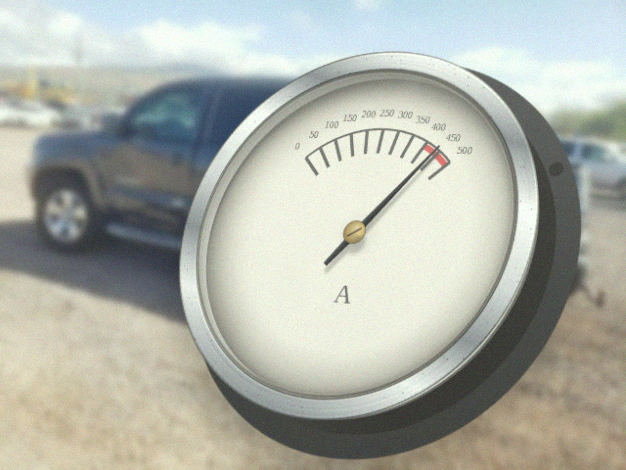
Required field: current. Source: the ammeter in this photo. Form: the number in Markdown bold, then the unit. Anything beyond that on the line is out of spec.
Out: **450** A
